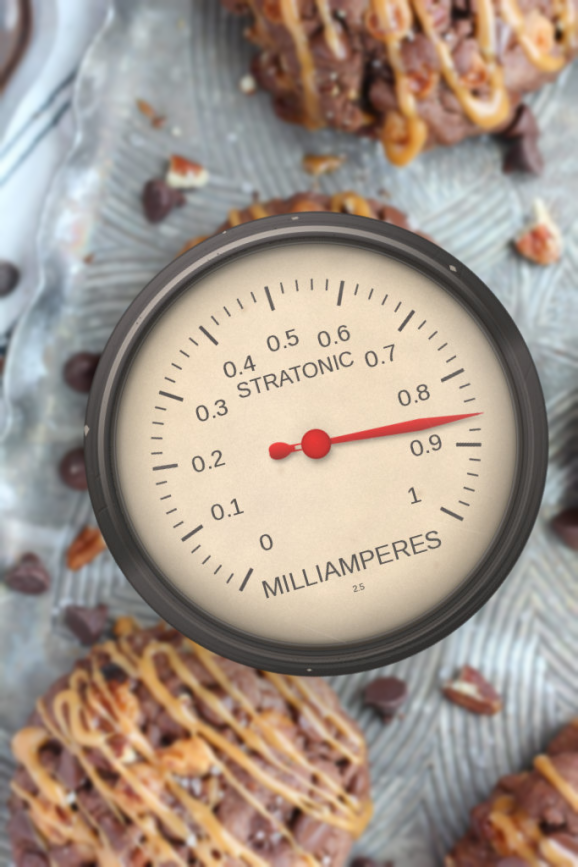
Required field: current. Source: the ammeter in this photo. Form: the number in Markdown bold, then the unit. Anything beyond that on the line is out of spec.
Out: **0.86** mA
